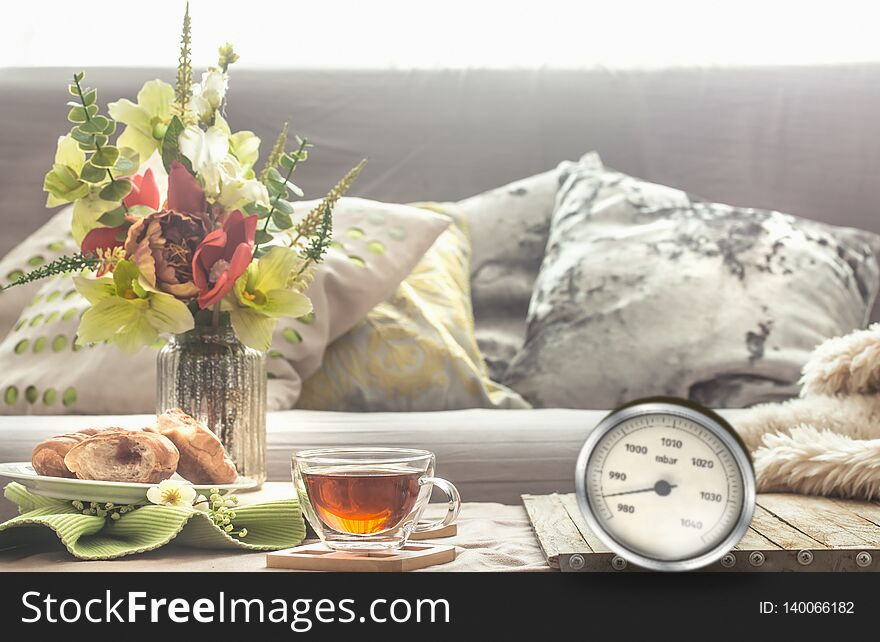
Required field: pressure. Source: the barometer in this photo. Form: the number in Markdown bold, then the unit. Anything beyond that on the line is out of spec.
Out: **985** mbar
